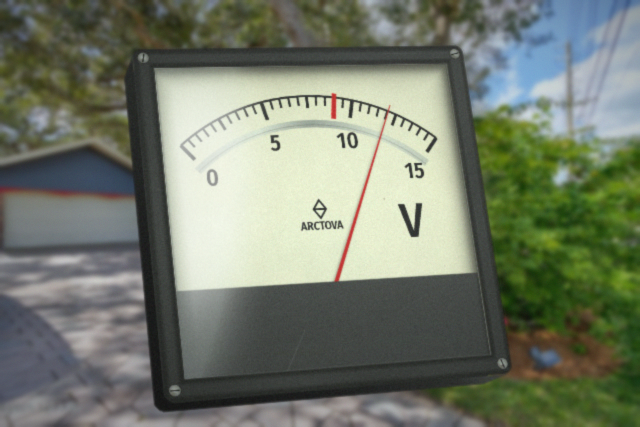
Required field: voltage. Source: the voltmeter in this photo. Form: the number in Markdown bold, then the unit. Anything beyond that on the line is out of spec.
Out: **12** V
